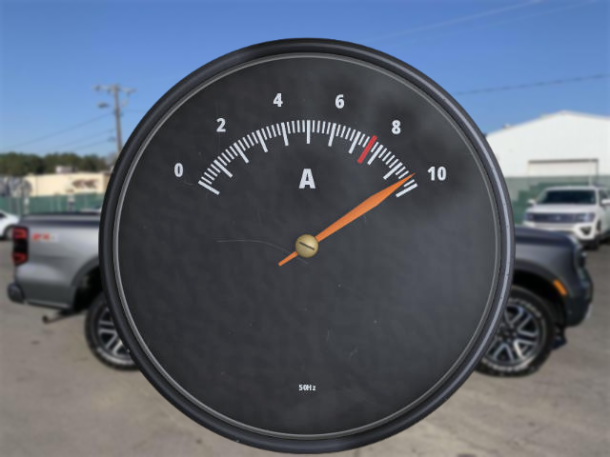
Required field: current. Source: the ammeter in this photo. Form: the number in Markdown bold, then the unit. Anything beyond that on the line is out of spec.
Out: **9.6** A
